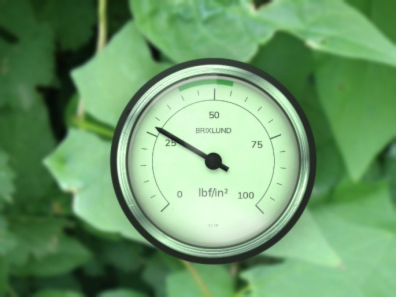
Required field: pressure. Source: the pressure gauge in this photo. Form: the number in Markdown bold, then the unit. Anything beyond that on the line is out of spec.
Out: **27.5** psi
